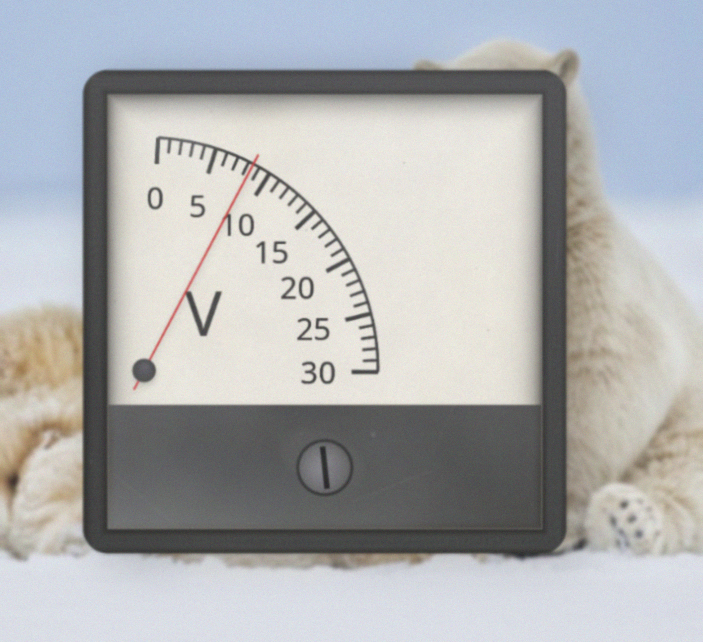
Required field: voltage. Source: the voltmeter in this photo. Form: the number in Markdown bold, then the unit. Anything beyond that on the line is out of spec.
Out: **8.5** V
